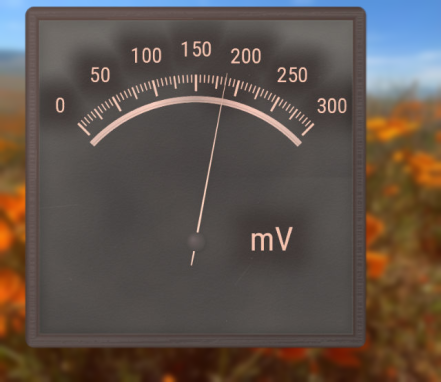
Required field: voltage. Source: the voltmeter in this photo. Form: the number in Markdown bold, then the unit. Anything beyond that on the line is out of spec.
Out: **185** mV
